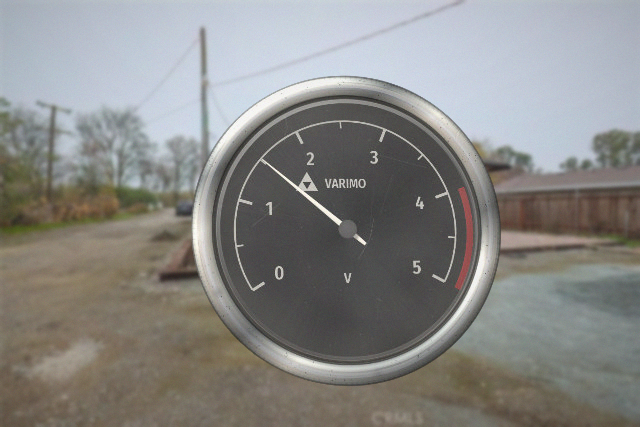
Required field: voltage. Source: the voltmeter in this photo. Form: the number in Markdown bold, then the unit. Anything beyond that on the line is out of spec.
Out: **1.5** V
